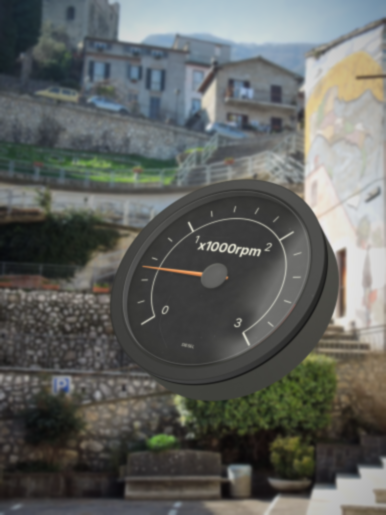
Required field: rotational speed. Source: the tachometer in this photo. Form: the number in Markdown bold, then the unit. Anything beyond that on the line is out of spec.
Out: **500** rpm
